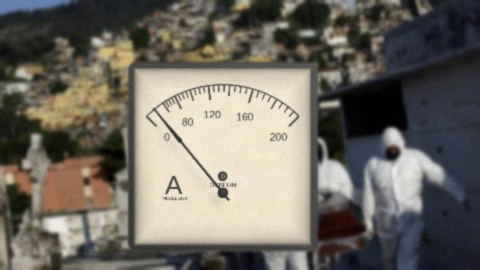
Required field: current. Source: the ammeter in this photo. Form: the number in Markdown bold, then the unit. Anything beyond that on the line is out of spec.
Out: **40** A
